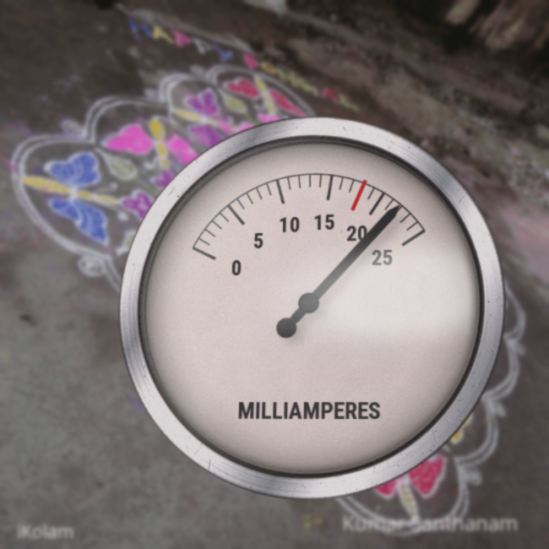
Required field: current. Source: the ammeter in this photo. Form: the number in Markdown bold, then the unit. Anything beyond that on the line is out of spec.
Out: **22** mA
